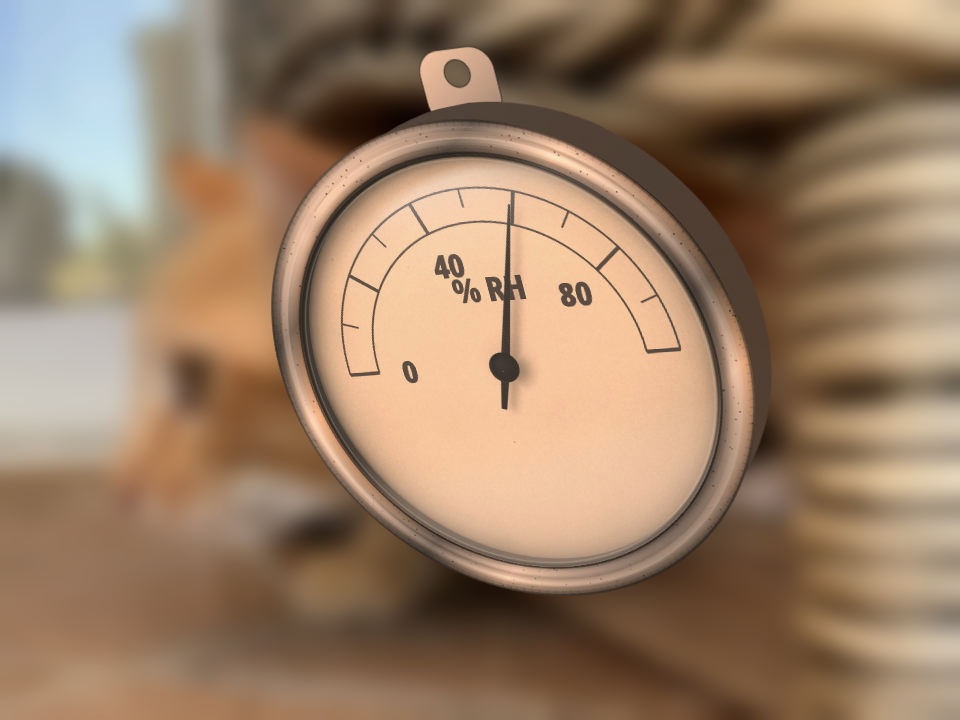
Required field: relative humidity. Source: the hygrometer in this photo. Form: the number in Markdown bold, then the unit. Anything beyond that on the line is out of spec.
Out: **60** %
